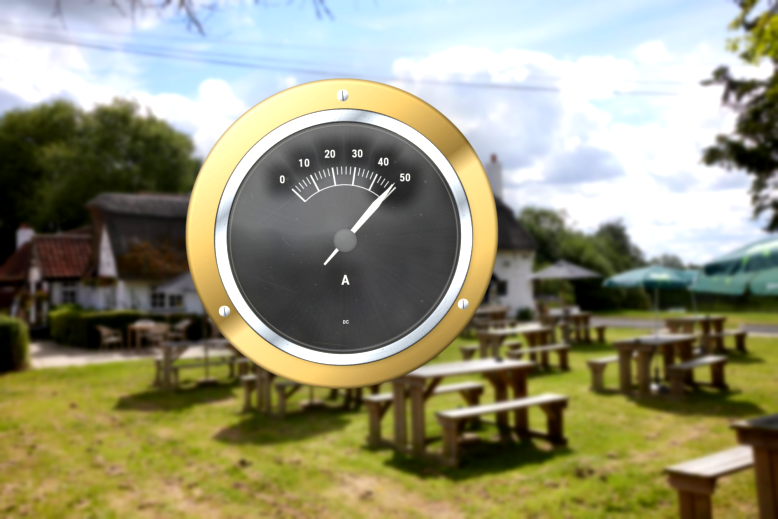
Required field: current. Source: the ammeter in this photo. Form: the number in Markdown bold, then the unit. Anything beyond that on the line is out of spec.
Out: **48** A
